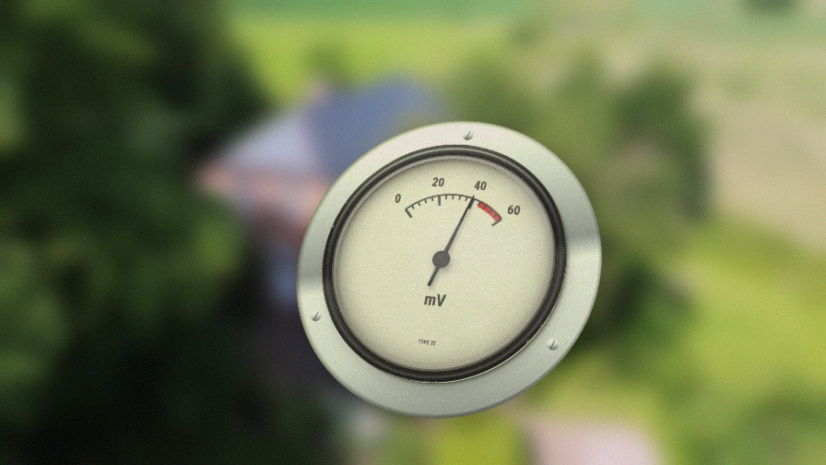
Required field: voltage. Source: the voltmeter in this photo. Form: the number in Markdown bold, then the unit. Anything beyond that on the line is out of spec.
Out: **40** mV
